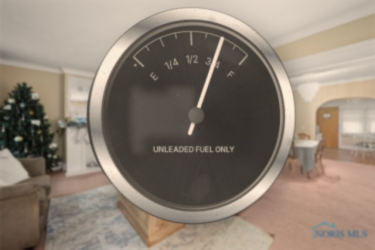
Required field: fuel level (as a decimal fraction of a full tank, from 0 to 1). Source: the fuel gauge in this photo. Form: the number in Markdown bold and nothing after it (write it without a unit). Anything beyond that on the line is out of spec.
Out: **0.75**
